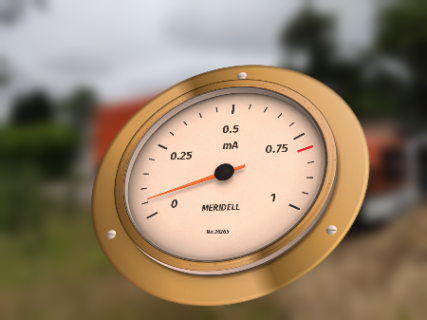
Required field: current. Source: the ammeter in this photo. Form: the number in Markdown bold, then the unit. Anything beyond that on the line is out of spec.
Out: **0.05** mA
